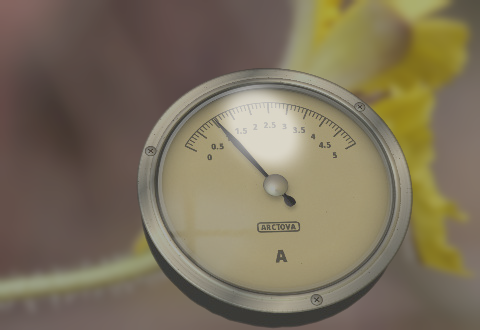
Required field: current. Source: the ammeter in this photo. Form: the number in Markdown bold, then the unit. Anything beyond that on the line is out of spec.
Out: **1** A
